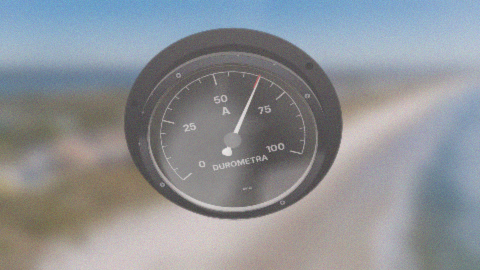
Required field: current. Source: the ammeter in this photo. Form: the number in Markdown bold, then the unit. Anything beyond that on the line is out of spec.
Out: **65** A
